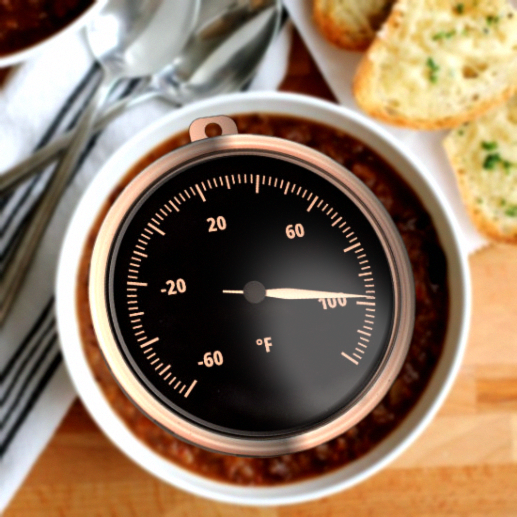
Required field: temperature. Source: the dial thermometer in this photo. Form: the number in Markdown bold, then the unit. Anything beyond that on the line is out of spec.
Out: **98** °F
